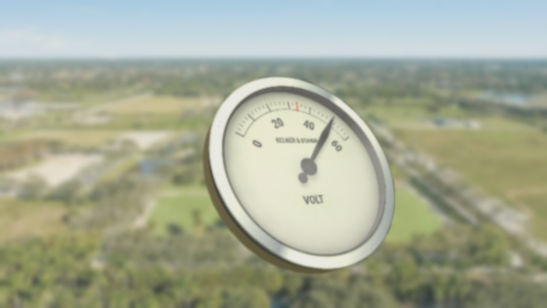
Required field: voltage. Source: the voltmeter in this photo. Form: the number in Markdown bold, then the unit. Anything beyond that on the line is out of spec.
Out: **50** V
